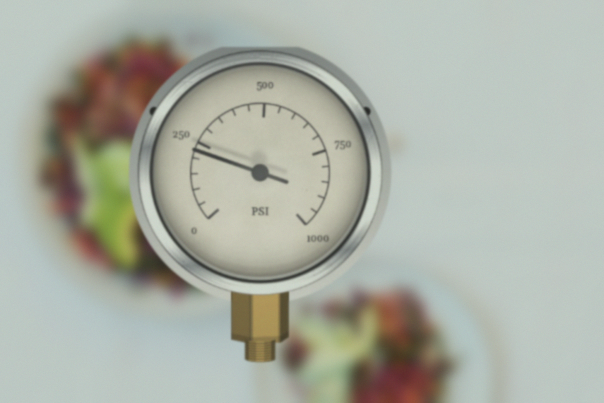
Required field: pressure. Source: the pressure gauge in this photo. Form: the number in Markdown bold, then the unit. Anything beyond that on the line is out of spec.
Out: **225** psi
